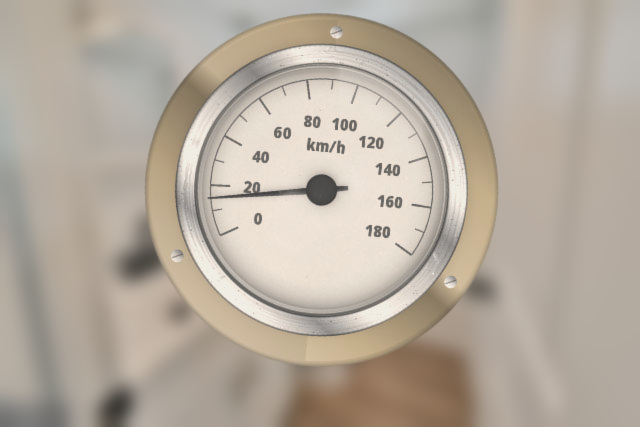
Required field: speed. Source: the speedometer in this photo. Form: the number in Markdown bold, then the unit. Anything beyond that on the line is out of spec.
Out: **15** km/h
